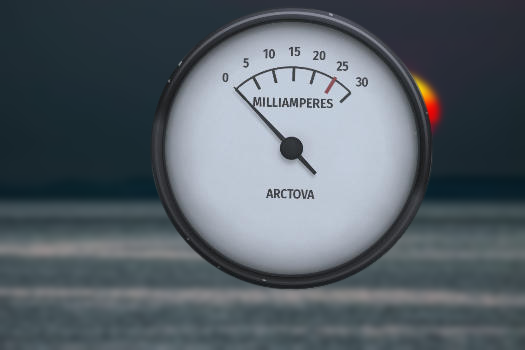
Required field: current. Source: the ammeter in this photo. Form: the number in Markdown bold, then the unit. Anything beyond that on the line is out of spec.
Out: **0** mA
